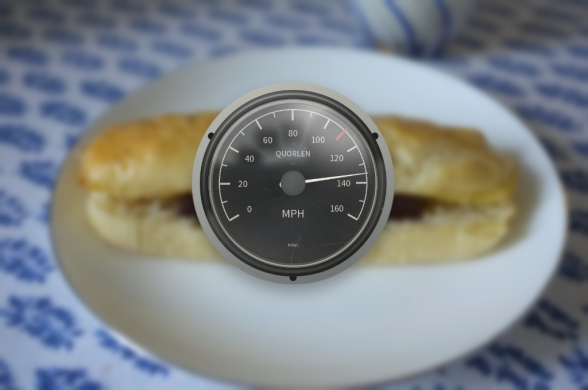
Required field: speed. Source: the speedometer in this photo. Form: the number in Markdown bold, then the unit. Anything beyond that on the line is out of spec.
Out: **135** mph
